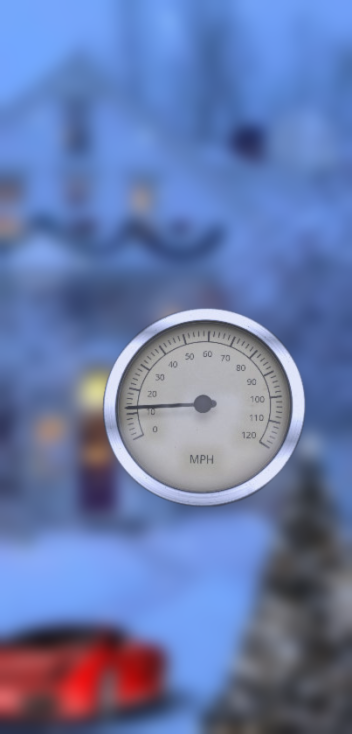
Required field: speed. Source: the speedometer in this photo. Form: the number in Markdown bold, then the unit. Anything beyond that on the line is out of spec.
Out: **12** mph
